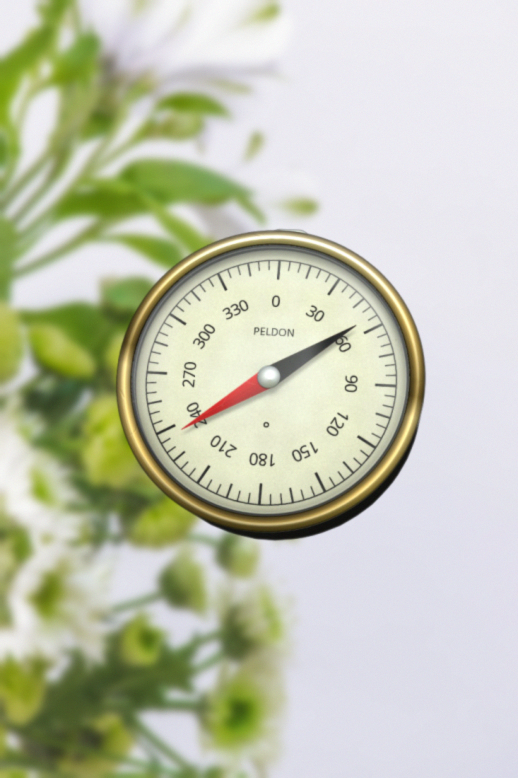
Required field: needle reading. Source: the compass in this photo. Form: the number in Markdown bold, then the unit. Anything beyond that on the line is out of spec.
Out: **235** °
